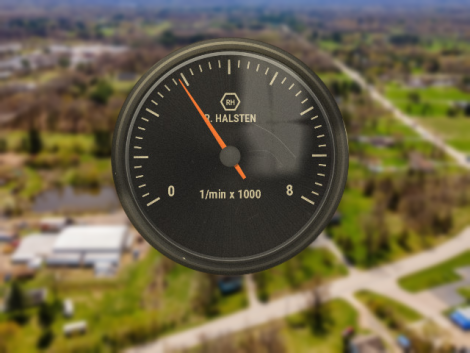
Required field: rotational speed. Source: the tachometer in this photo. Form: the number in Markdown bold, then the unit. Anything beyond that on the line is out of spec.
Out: **2900** rpm
